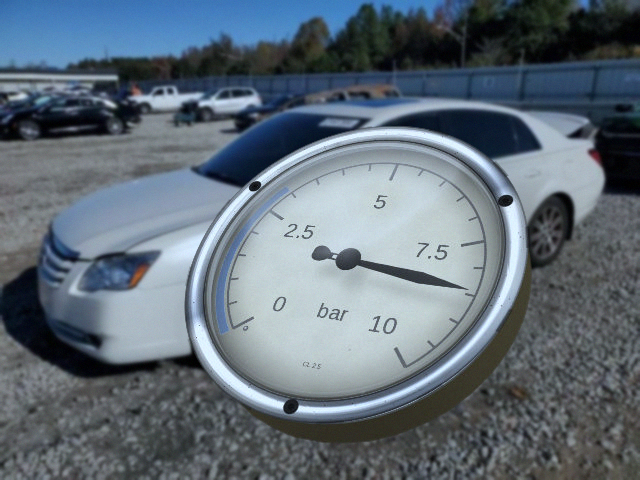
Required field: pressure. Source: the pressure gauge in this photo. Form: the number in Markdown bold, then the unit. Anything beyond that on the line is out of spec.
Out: **8.5** bar
